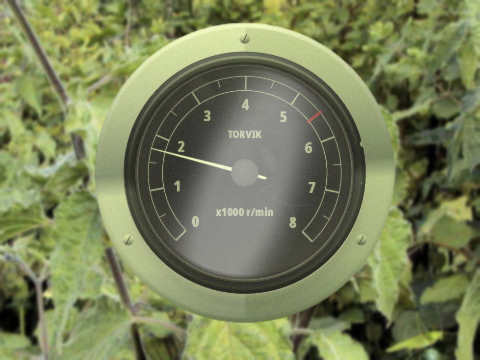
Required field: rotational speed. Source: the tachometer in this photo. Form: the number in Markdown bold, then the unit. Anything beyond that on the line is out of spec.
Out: **1750** rpm
